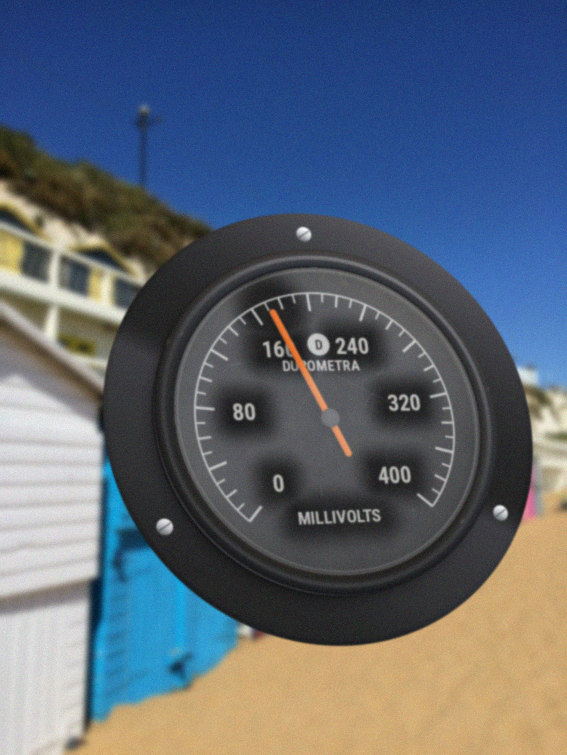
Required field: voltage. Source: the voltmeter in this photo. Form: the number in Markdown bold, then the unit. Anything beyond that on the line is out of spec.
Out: **170** mV
